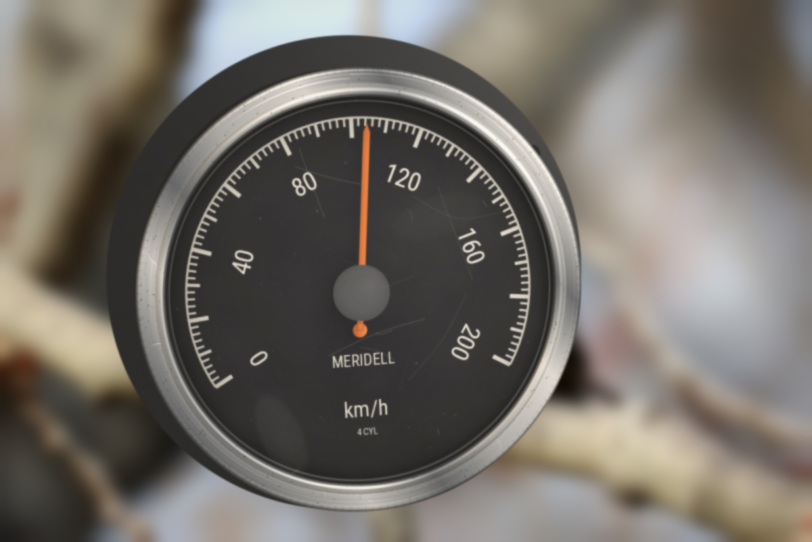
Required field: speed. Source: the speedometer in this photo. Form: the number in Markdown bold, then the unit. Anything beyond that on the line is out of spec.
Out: **104** km/h
